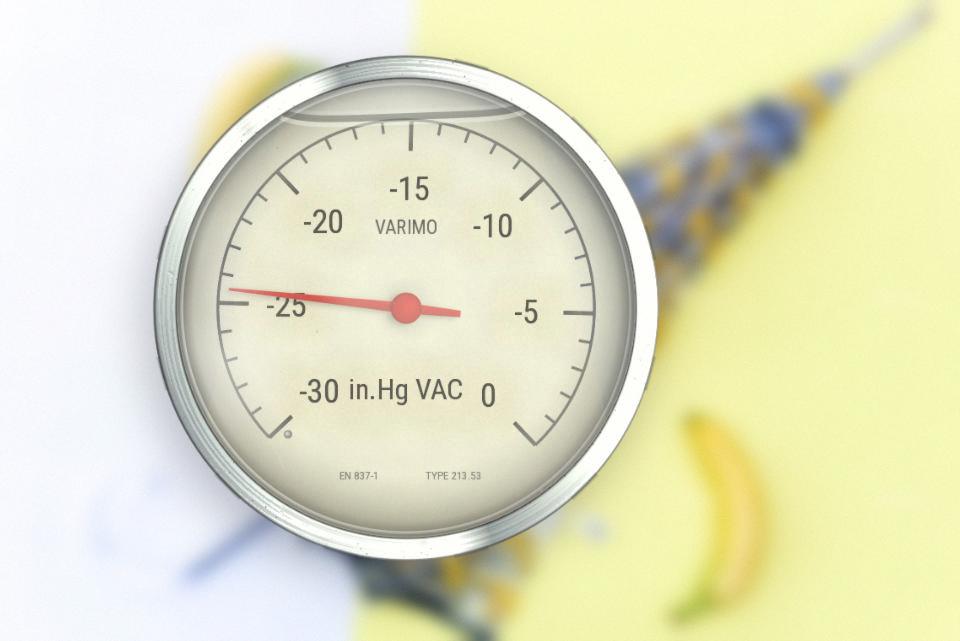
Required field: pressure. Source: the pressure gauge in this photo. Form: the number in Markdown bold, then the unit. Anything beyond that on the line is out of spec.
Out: **-24.5** inHg
